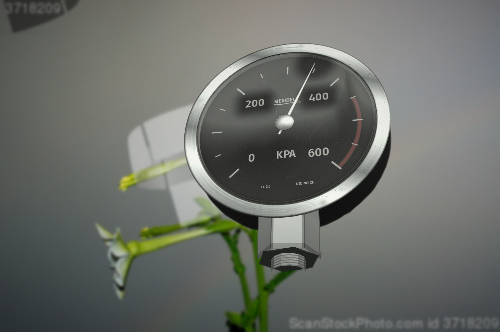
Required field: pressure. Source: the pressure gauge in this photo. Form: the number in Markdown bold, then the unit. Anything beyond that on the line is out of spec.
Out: **350** kPa
